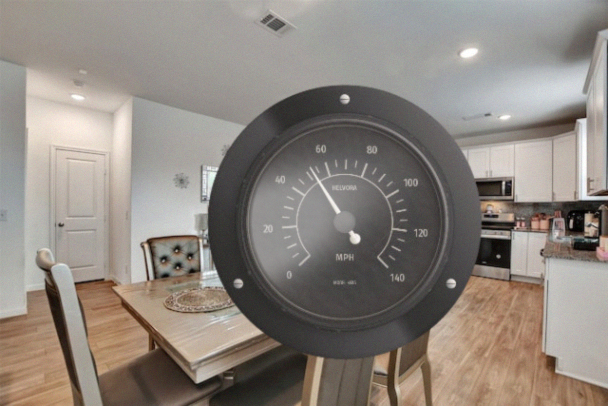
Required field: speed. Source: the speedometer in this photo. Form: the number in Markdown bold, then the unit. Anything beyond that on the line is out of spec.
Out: **52.5** mph
